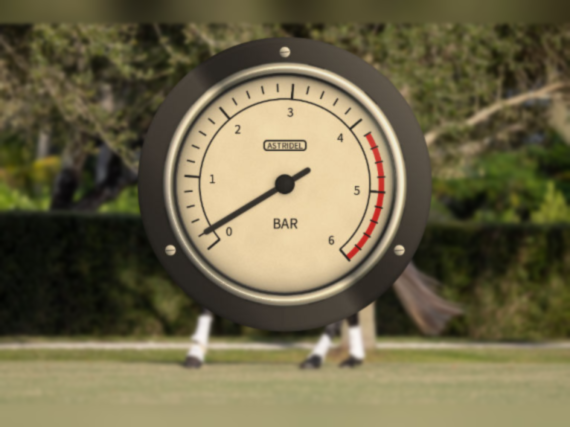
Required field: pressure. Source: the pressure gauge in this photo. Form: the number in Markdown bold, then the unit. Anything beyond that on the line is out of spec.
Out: **0.2** bar
